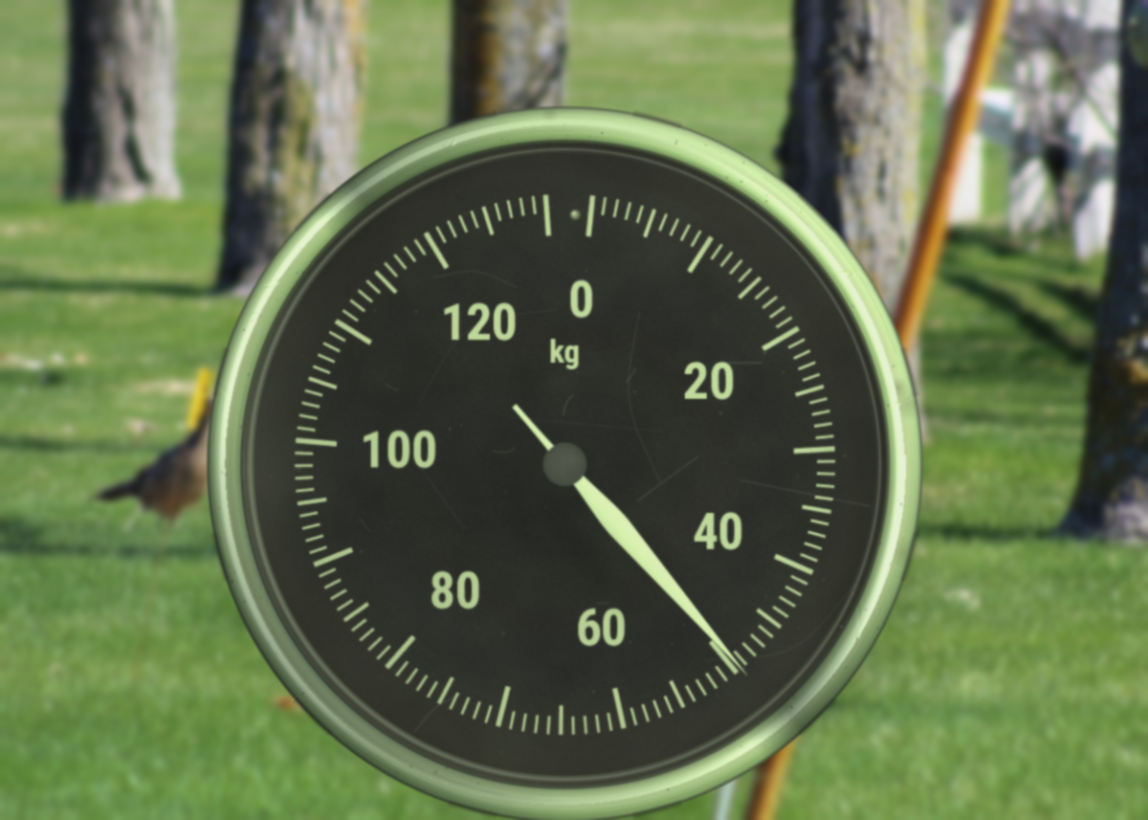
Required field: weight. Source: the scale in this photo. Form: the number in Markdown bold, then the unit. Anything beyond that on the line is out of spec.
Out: **49.5** kg
